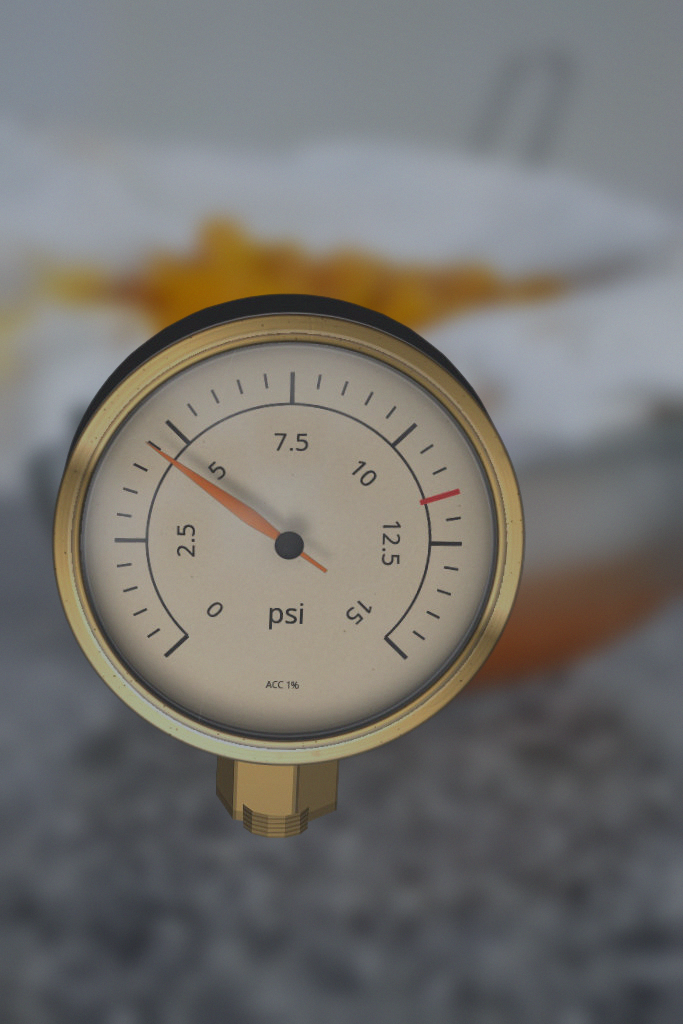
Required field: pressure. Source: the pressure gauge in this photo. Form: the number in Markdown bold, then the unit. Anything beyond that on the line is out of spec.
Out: **4.5** psi
